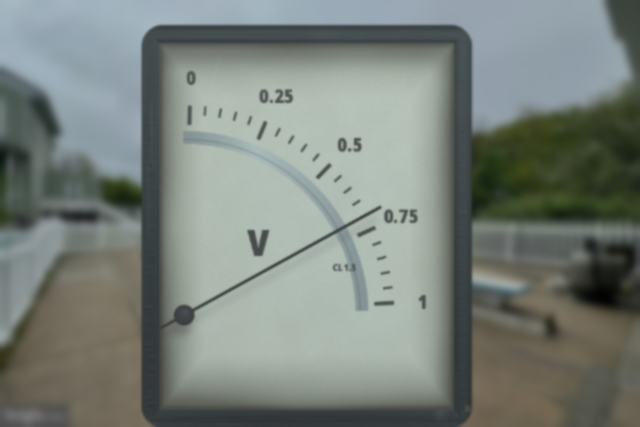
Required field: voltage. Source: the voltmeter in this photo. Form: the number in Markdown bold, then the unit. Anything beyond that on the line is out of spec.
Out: **0.7** V
